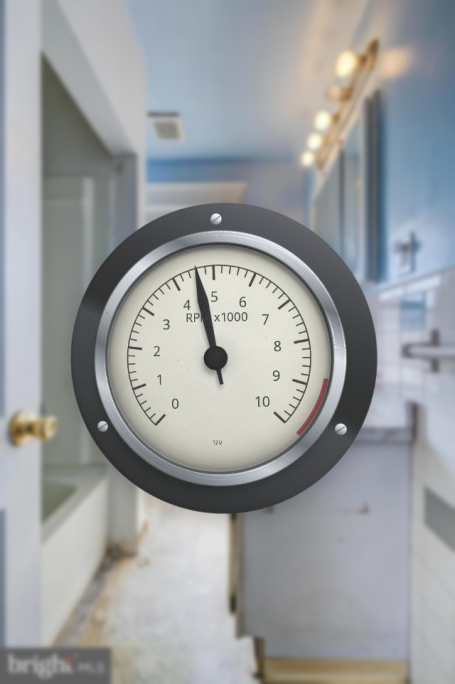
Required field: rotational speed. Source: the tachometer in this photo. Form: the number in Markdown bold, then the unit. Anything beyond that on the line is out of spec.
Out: **4600** rpm
